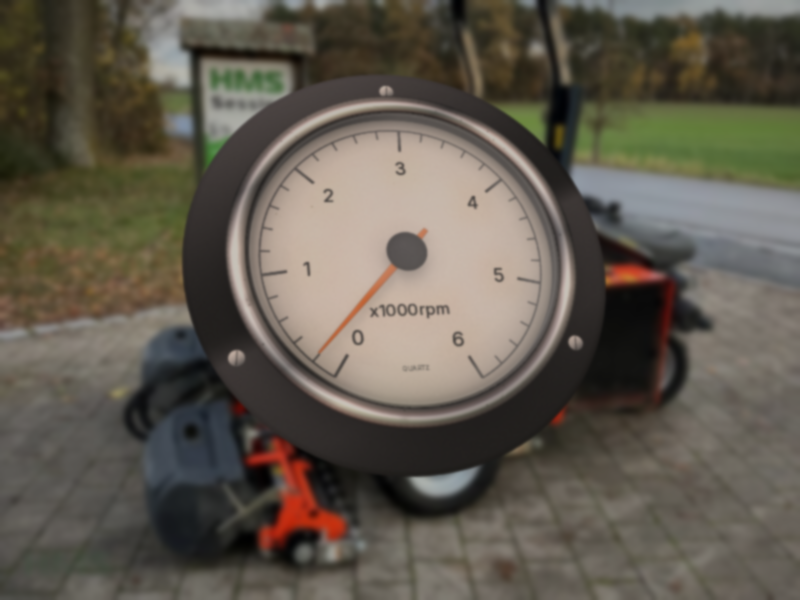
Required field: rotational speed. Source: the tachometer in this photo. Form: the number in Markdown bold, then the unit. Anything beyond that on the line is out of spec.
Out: **200** rpm
